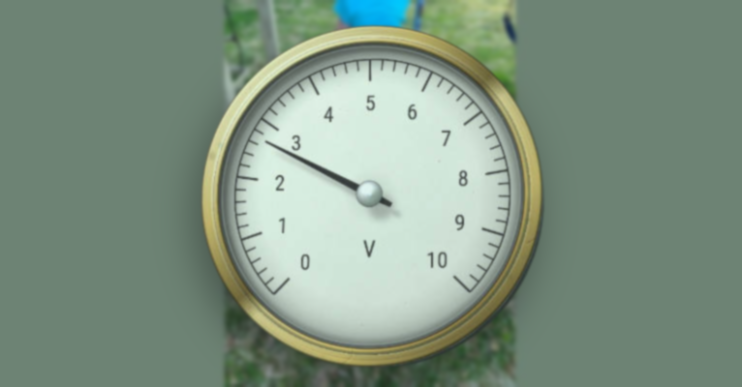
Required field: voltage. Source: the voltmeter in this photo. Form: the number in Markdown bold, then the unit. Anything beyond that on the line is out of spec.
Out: **2.7** V
